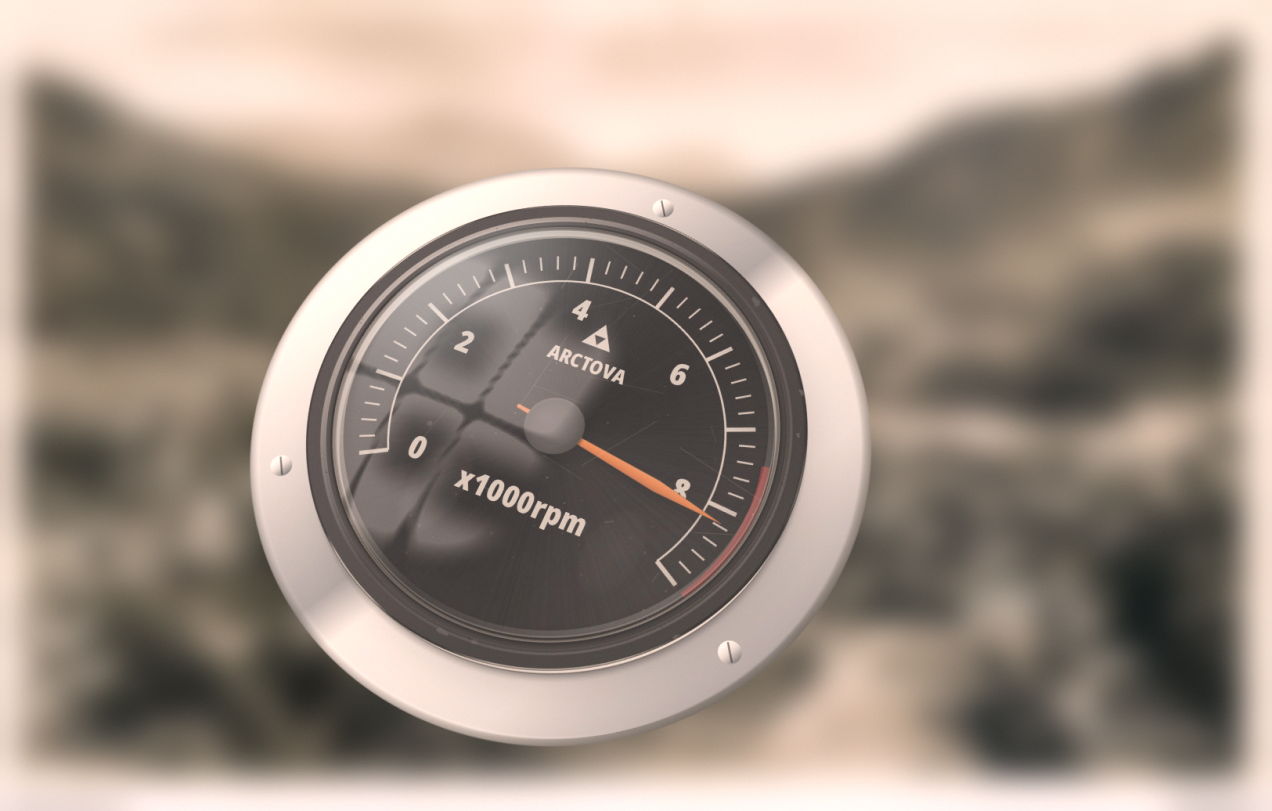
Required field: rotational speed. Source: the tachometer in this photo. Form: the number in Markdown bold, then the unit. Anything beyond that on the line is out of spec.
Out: **8200** rpm
